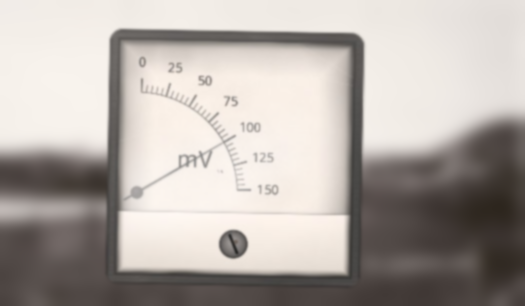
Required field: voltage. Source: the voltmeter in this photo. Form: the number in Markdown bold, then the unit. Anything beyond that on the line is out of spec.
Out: **100** mV
